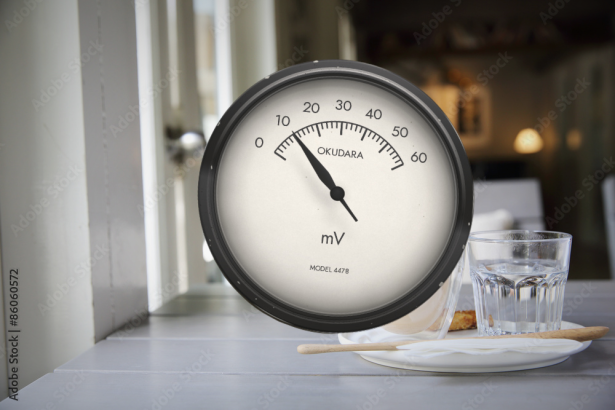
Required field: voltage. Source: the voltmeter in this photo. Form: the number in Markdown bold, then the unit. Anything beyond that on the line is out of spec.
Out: **10** mV
